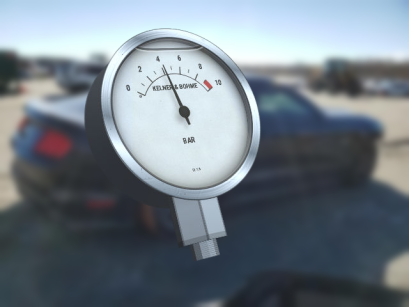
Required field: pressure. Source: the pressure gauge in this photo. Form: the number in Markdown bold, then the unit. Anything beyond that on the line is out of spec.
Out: **4** bar
